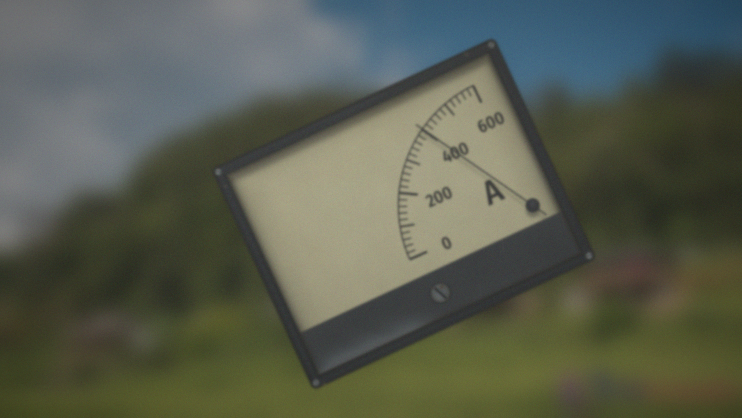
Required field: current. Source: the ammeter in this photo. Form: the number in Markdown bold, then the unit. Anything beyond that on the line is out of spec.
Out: **400** A
